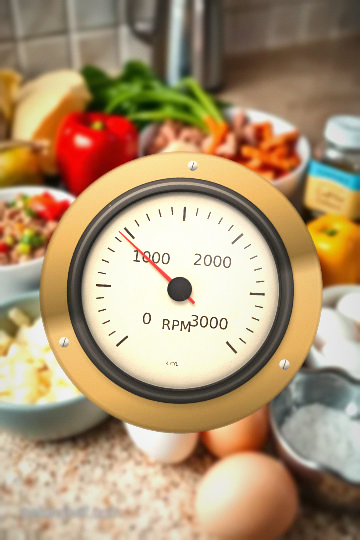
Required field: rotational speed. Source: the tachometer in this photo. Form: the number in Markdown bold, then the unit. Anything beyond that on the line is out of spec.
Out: **950** rpm
